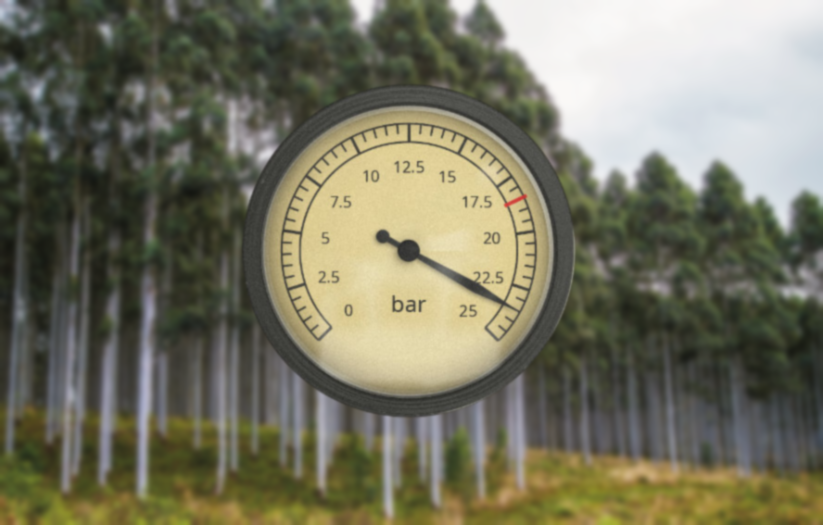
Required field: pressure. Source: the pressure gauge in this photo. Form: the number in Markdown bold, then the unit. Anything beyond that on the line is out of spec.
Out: **23.5** bar
